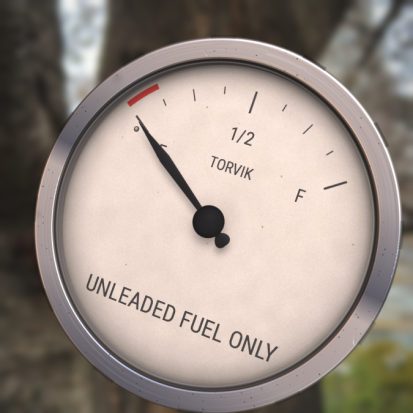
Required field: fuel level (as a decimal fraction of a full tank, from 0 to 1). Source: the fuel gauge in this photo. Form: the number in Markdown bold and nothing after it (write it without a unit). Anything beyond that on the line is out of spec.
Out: **0**
